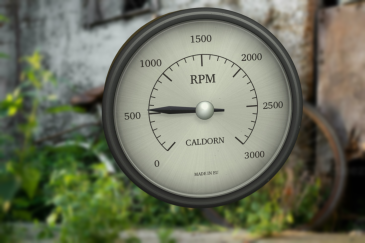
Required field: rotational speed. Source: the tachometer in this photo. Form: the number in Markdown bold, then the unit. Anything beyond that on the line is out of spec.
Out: **550** rpm
